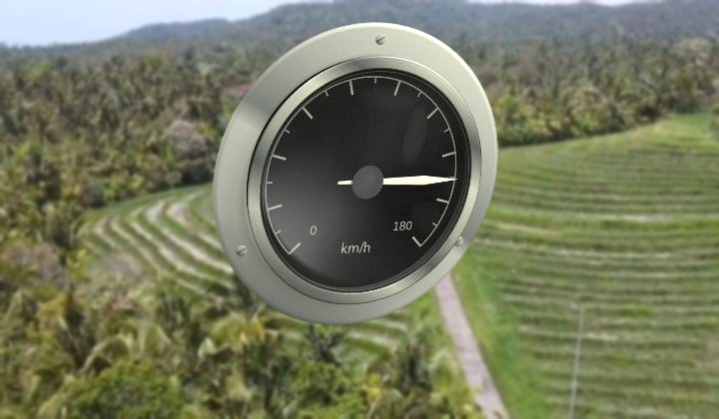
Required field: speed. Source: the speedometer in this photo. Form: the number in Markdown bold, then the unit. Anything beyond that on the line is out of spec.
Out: **150** km/h
